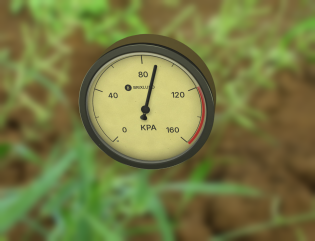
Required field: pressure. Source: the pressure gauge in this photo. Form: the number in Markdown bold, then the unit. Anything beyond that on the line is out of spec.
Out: **90** kPa
